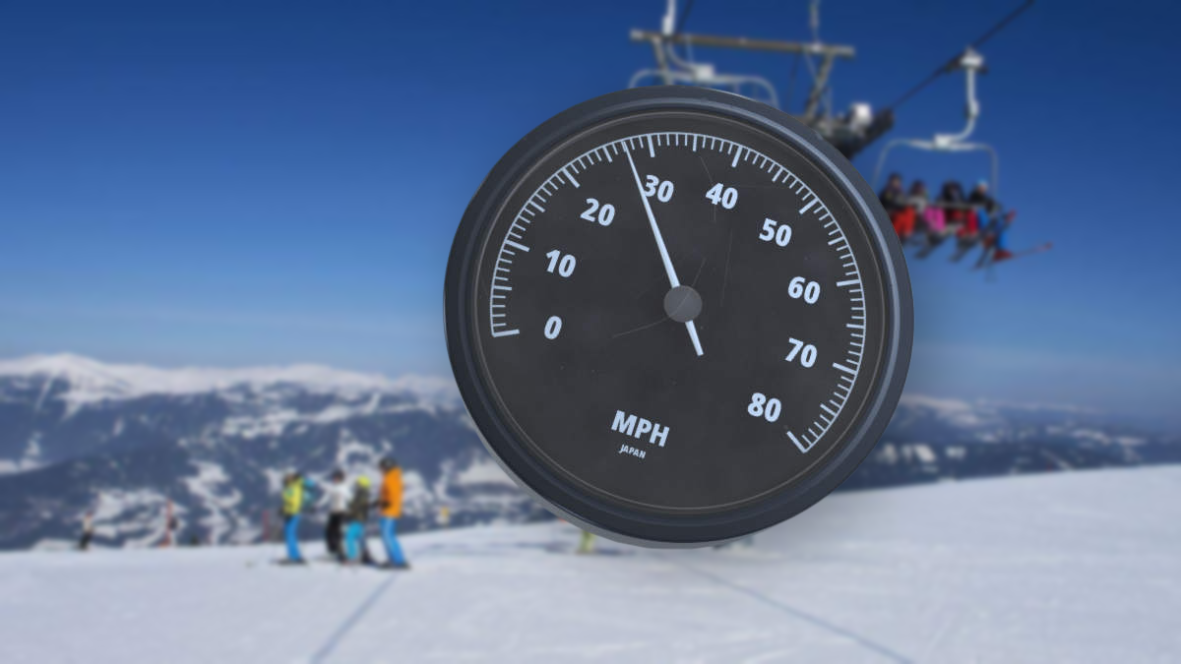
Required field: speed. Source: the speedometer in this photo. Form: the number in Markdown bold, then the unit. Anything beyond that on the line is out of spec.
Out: **27** mph
